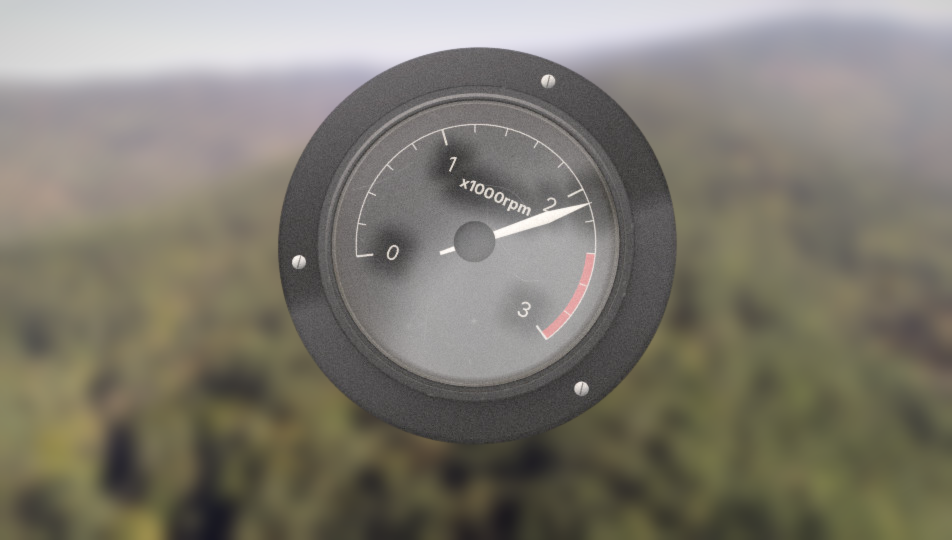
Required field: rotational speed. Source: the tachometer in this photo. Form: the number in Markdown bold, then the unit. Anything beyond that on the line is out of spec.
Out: **2100** rpm
